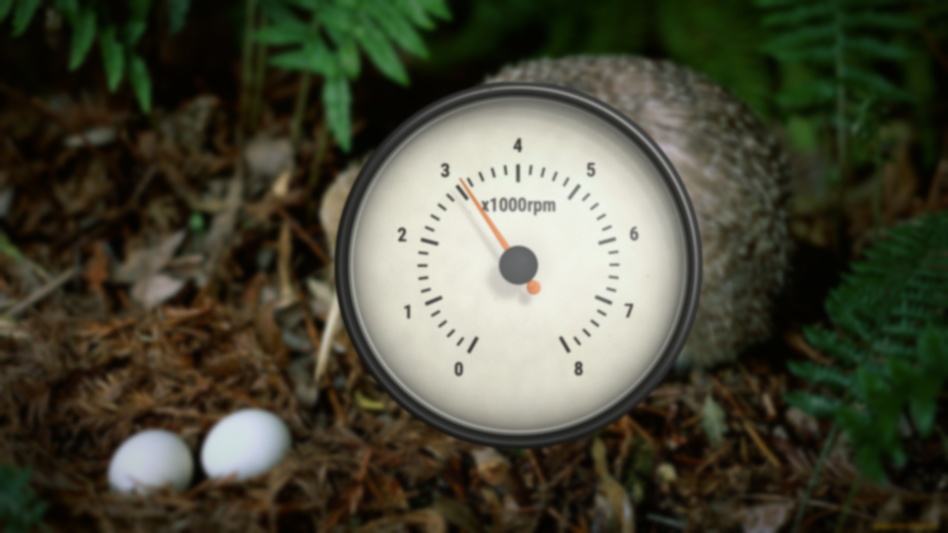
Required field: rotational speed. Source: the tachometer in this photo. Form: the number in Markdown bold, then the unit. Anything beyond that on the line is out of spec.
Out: **3100** rpm
